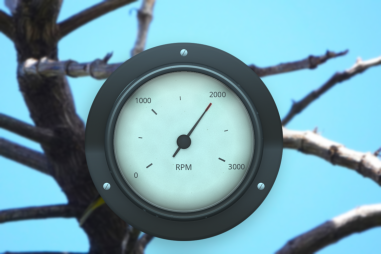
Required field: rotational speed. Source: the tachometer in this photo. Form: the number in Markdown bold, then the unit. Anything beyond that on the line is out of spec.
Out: **2000** rpm
